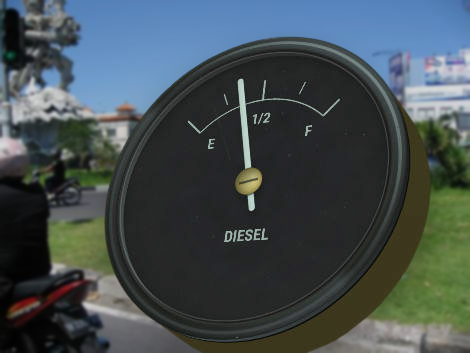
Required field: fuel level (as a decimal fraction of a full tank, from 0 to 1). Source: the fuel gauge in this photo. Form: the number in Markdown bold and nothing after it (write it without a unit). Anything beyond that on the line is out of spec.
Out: **0.375**
